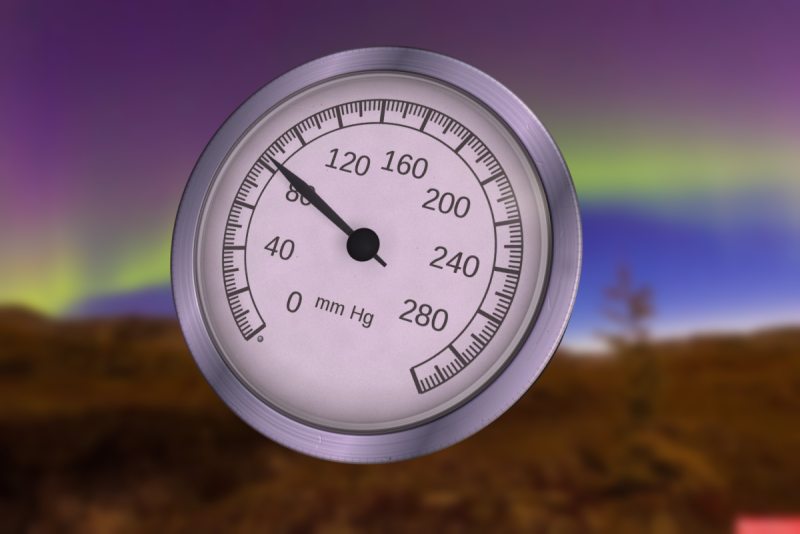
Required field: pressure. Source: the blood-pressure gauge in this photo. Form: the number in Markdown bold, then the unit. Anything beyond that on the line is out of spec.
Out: **84** mmHg
